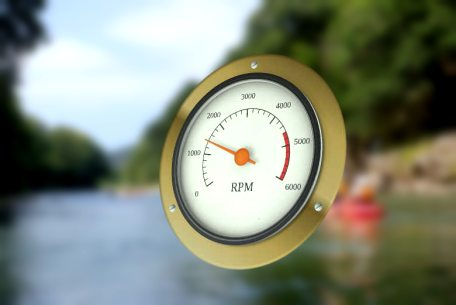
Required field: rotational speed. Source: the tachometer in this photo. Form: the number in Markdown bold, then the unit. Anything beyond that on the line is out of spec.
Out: **1400** rpm
